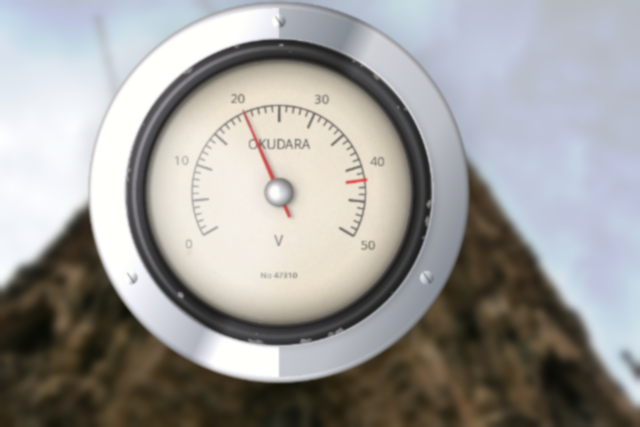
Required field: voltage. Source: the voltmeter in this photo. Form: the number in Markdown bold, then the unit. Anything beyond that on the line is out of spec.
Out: **20** V
